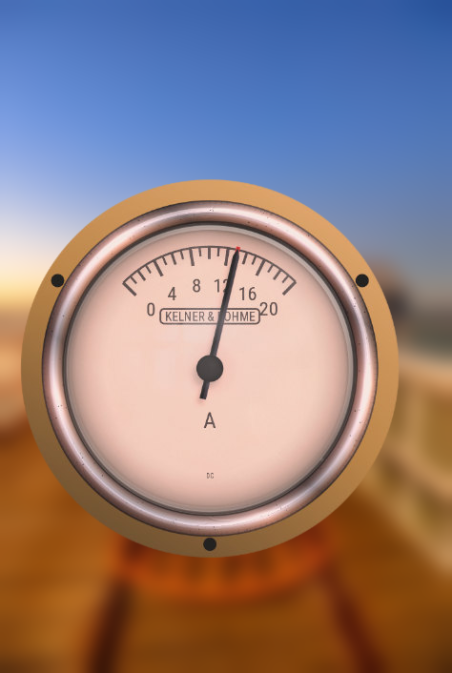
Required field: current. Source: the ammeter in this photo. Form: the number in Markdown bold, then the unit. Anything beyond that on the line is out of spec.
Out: **13** A
